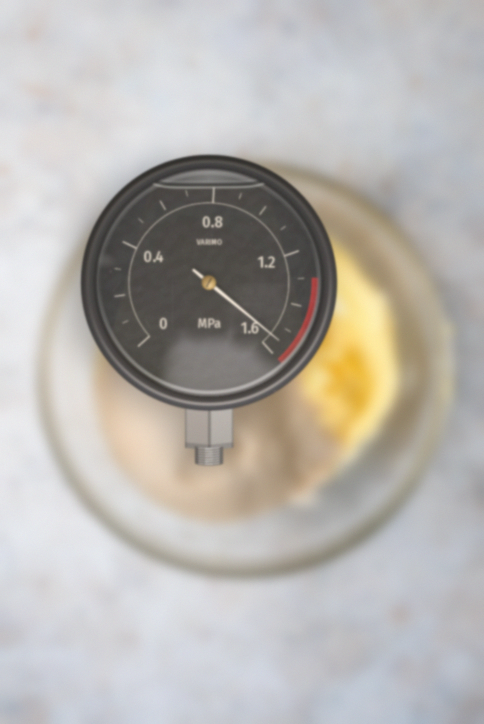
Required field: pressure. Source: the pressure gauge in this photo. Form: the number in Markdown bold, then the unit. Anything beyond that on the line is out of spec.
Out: **1.55** MPa
